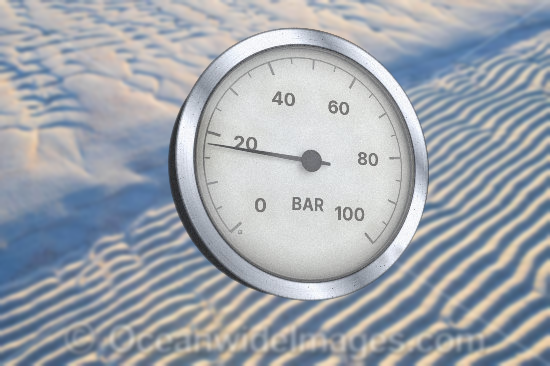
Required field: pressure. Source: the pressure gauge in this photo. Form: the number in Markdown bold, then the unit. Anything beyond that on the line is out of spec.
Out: **17.5** bar
